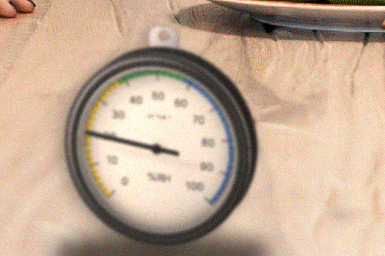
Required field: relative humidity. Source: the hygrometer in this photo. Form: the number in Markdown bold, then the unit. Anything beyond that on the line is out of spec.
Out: **20** %
